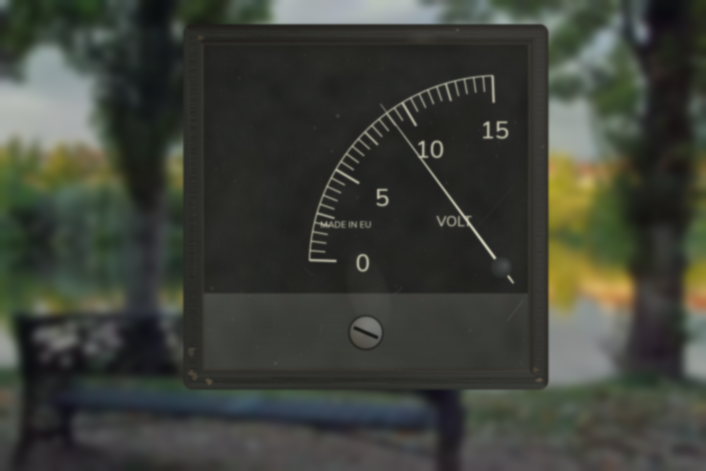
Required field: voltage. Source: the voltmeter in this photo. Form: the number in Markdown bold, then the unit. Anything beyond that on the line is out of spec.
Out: **9** V
